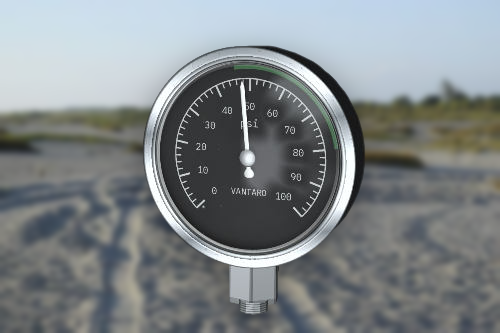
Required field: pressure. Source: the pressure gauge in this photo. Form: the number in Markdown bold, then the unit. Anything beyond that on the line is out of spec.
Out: **48** psi
